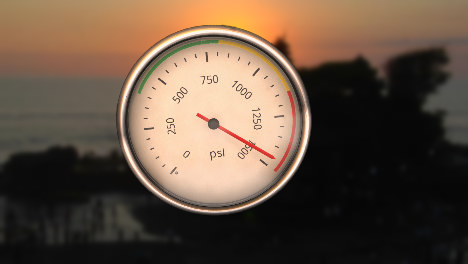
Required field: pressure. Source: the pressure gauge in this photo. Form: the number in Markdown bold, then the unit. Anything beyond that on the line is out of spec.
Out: **1450** psi
